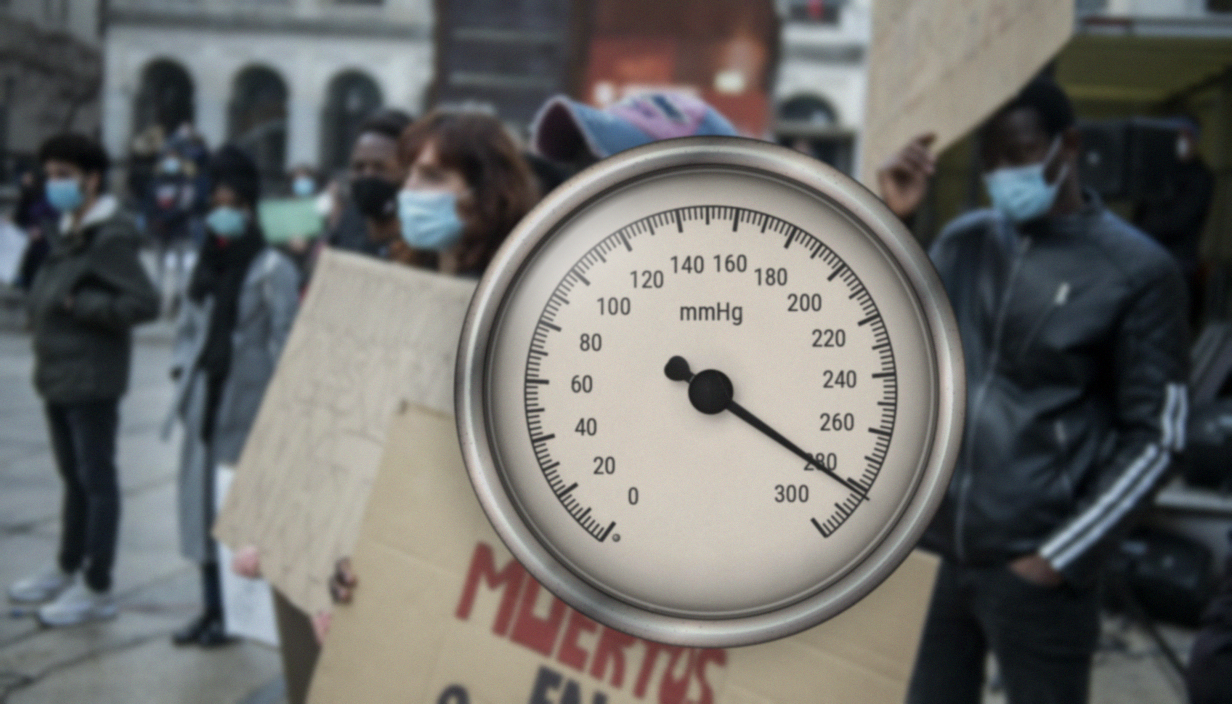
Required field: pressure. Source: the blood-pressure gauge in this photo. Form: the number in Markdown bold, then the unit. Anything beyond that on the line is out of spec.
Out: **282** mmHg
